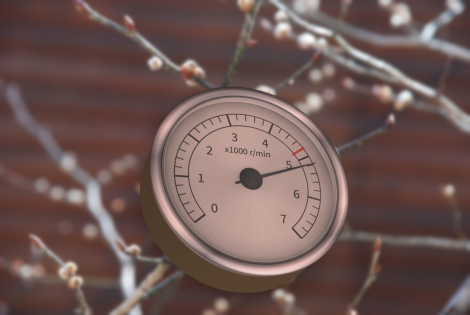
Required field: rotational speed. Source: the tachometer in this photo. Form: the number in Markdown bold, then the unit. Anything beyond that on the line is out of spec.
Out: **5200** rpm
